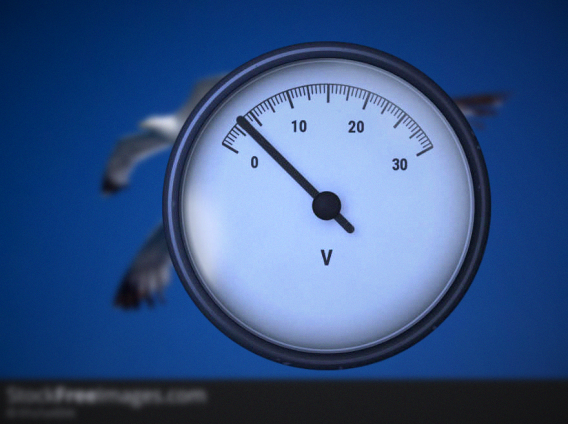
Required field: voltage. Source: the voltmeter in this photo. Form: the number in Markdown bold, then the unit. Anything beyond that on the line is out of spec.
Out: **3.5** V
